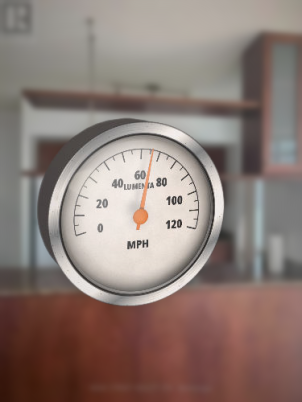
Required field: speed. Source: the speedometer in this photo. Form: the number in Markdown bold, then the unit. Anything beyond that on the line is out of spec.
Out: **65** mph
